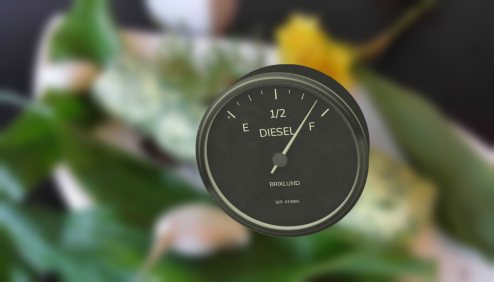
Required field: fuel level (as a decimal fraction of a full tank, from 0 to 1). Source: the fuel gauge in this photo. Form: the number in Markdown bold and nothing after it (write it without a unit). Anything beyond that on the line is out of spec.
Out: **0.875**
